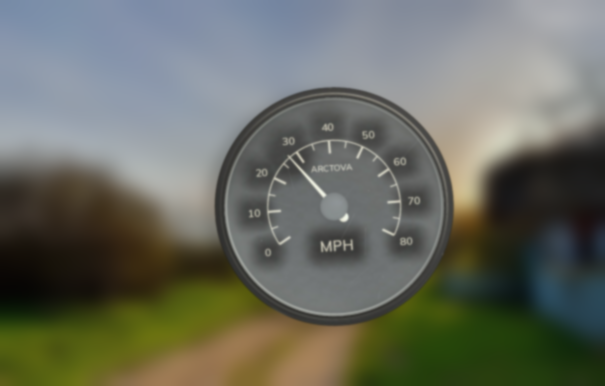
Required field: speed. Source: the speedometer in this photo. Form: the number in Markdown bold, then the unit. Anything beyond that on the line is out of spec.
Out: **27.5** mph
